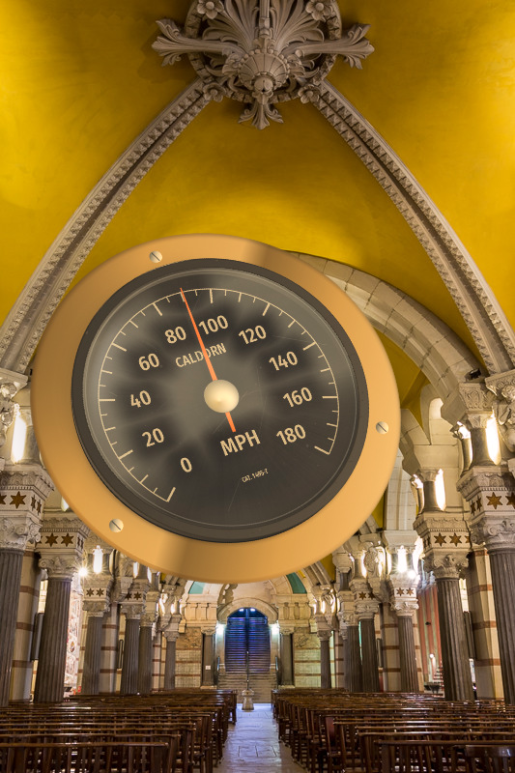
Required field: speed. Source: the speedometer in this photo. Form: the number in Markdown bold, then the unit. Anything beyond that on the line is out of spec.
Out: **90** mph
